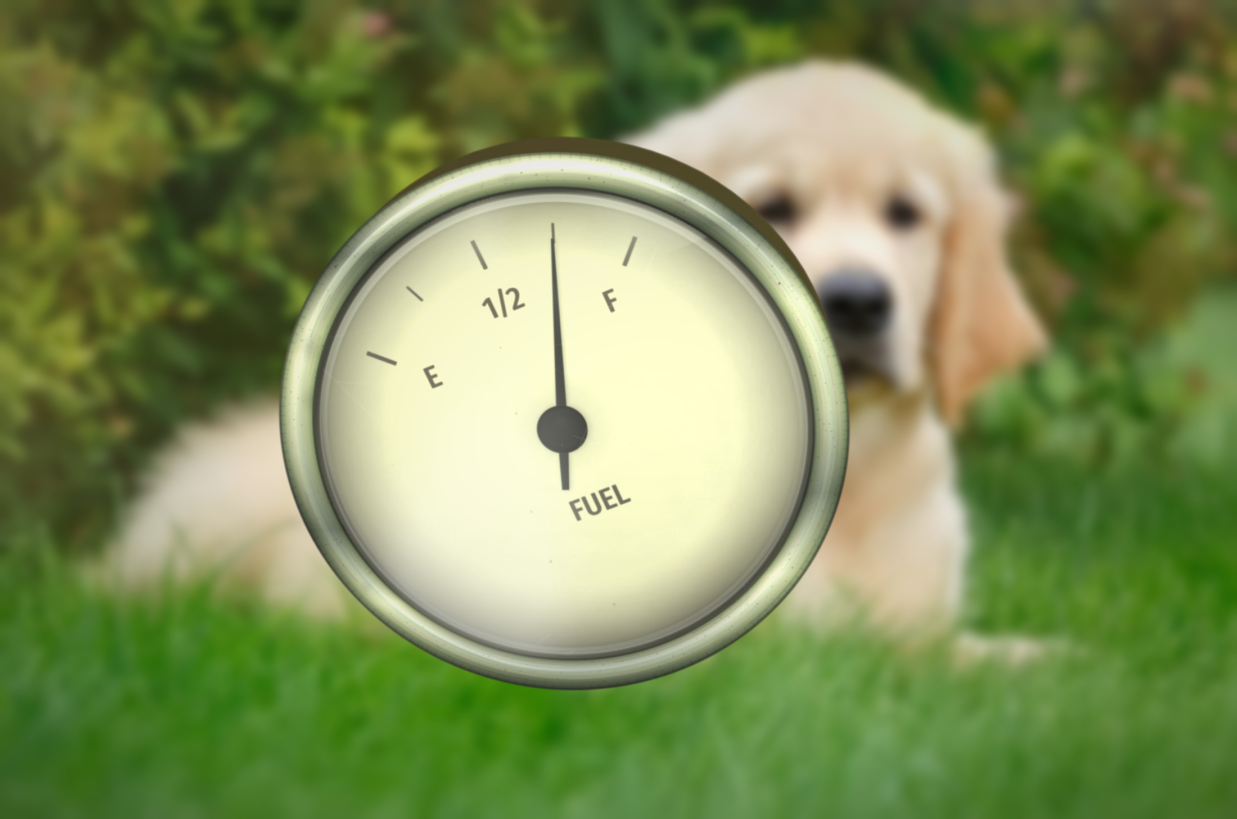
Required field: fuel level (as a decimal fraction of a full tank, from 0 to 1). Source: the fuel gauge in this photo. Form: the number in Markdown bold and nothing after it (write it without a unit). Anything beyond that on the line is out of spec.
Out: **0.75**
